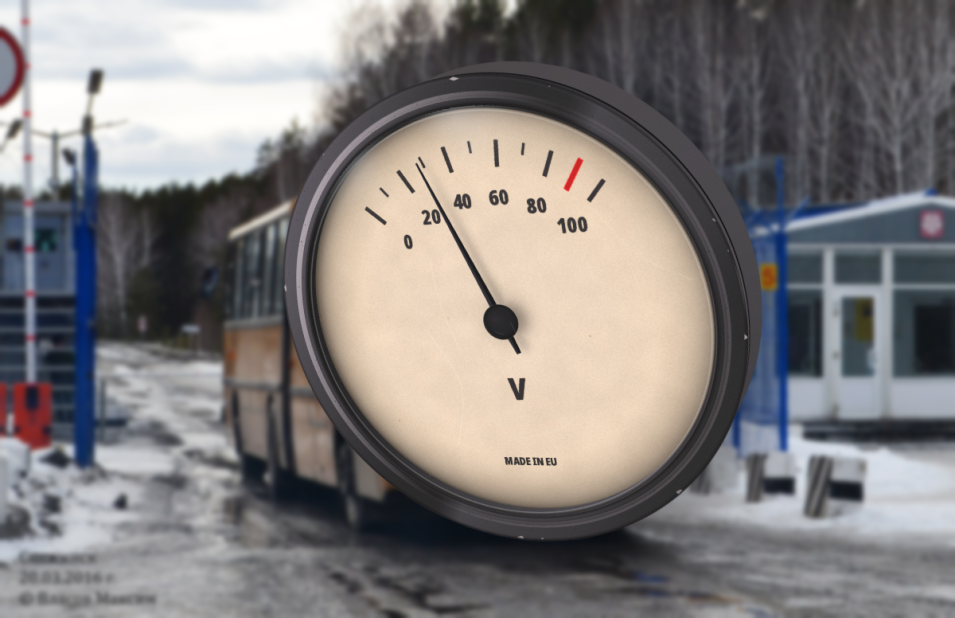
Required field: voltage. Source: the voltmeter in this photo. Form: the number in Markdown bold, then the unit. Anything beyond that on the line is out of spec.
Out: **30** V
